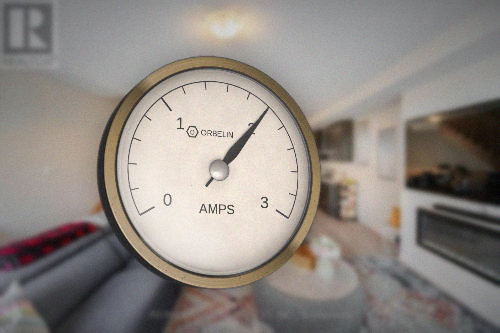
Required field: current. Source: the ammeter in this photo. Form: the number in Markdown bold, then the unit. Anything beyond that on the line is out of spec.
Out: **2** A
